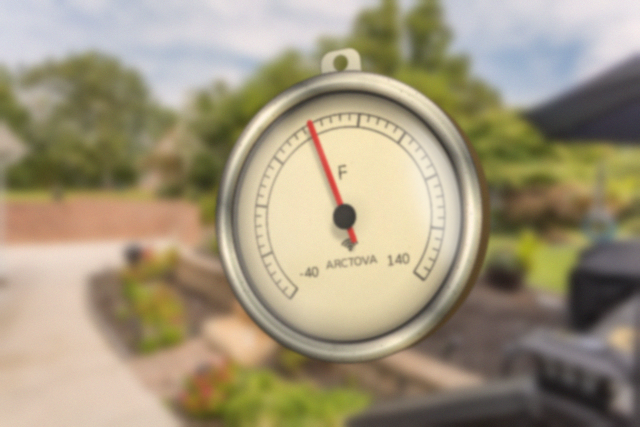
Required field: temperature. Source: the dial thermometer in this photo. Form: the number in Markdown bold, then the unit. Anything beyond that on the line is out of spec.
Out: **40** °F
